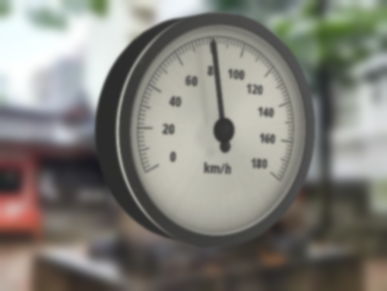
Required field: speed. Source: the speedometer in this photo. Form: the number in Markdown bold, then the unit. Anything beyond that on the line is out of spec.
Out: **80** km/h
